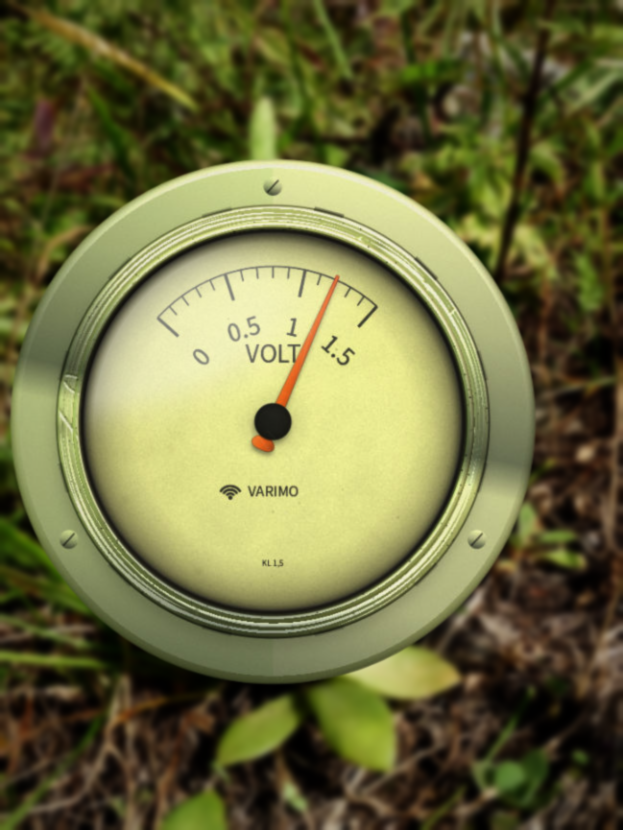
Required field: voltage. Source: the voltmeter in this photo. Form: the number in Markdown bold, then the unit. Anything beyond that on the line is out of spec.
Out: **1.2** V
